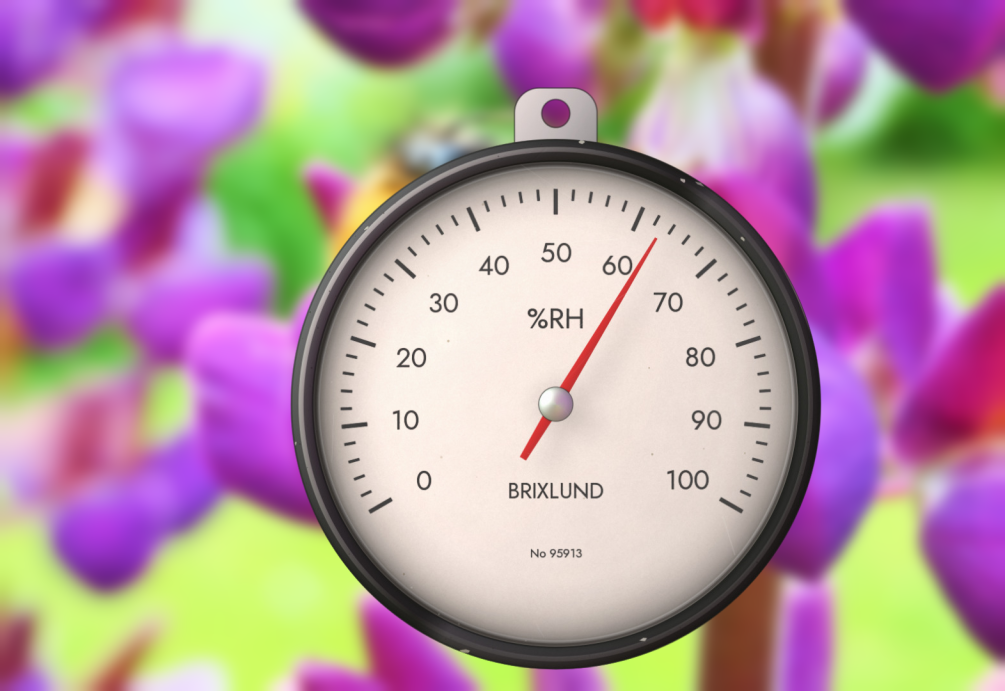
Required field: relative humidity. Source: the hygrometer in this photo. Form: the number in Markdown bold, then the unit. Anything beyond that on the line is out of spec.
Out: **63** %
